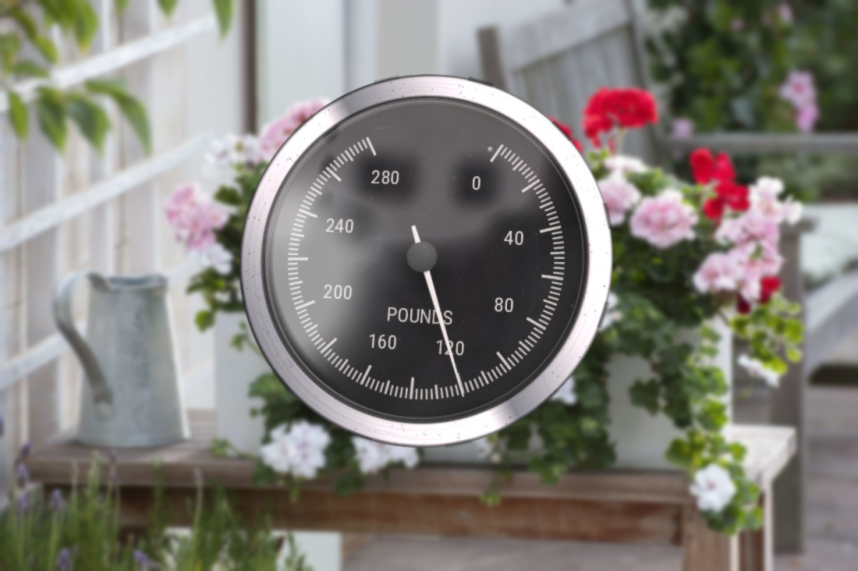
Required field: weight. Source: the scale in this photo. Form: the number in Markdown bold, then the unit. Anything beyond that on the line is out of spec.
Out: **120** lb
